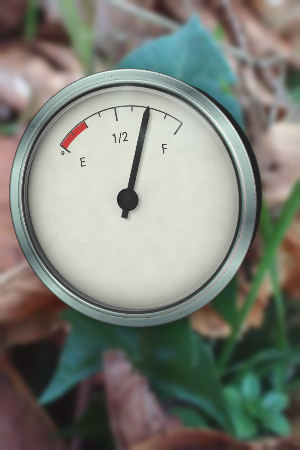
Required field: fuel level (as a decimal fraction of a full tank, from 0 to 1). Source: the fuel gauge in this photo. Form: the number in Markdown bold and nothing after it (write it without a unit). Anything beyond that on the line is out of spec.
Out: **0.75**
